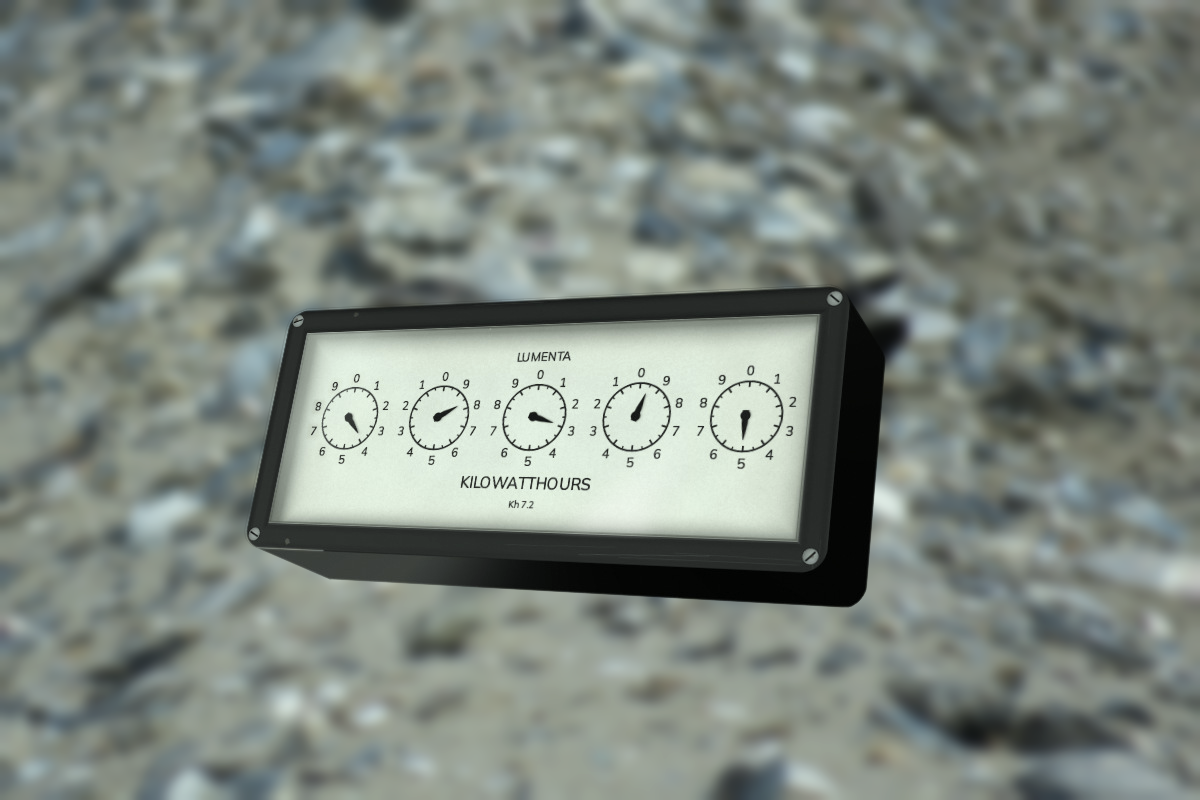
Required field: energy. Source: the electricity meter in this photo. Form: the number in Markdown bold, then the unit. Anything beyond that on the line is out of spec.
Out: **38295** kWh
